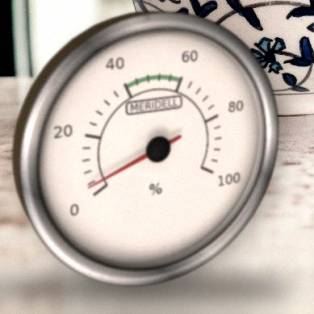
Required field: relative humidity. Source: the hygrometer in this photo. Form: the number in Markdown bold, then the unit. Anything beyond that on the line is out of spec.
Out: **4** %
